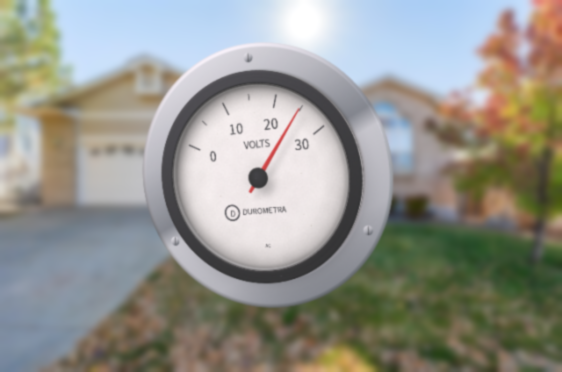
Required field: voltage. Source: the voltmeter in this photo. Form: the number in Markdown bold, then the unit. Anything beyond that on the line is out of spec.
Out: **25** V
